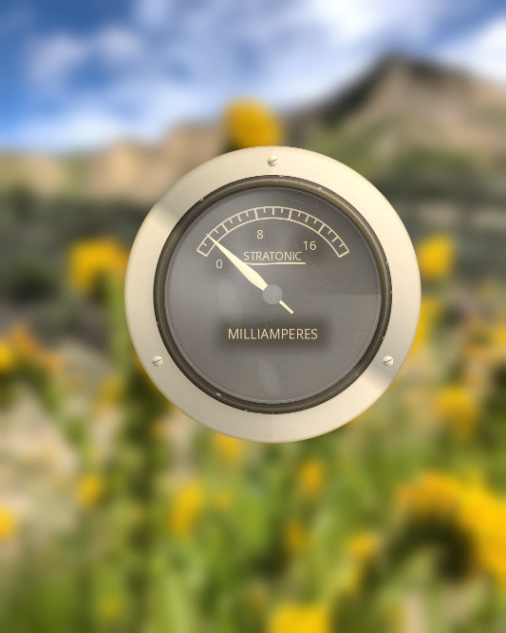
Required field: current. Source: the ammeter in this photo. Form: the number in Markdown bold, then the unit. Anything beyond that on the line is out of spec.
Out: **2** mA
